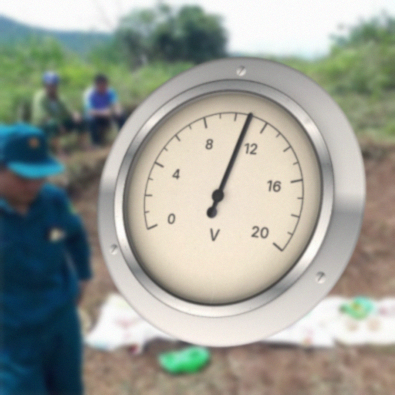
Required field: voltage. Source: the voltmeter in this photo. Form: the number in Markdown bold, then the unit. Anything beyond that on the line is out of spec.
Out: **11** V
